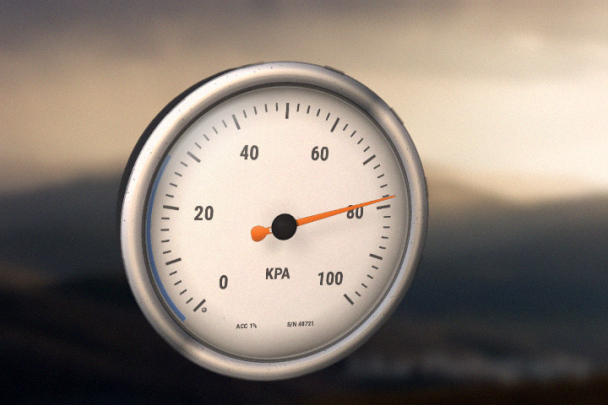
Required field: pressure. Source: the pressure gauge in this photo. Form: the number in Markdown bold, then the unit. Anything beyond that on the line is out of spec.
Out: **78** kPa
